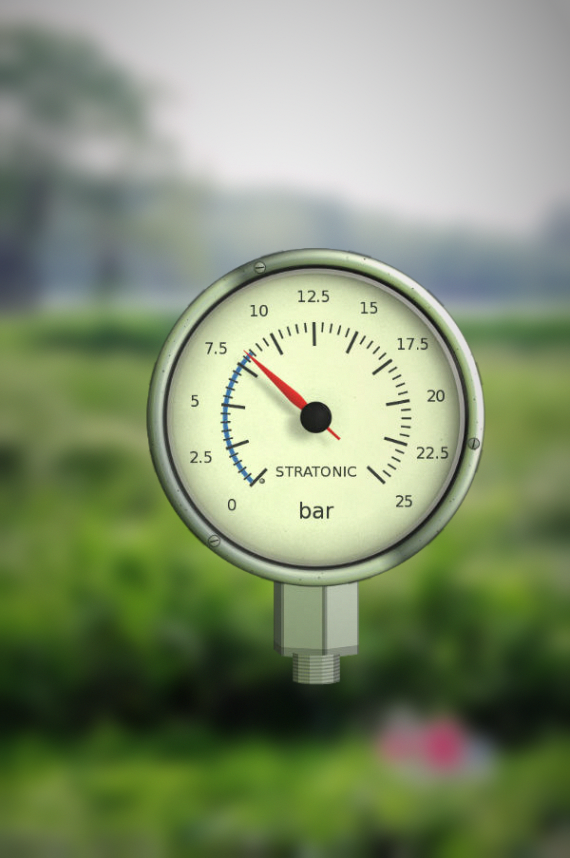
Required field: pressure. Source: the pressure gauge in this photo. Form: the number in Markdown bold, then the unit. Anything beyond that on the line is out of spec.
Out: **8.25** bar
